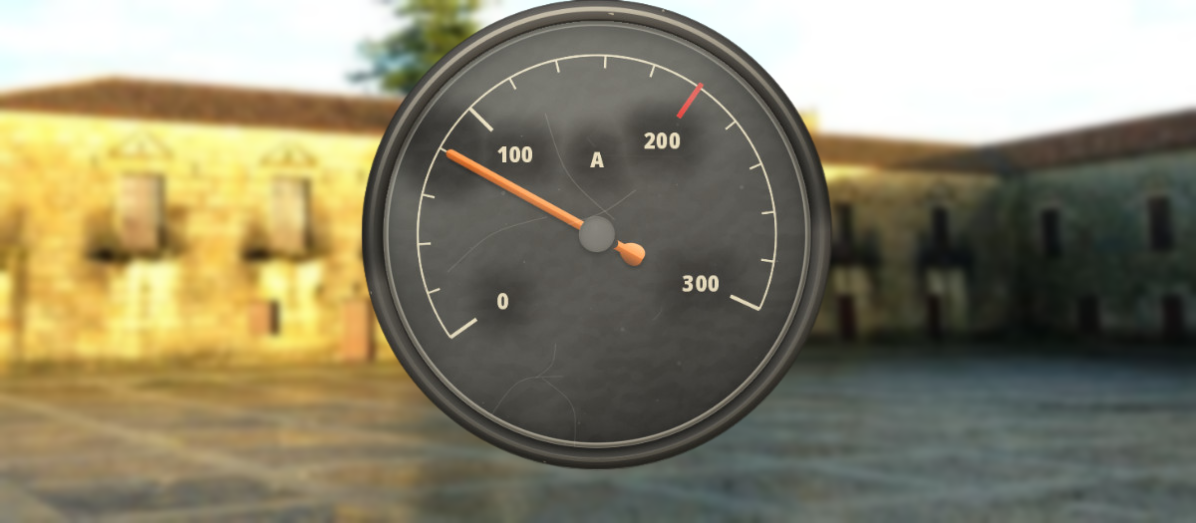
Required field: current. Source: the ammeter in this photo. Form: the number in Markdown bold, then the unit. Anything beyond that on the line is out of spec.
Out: **80** A
